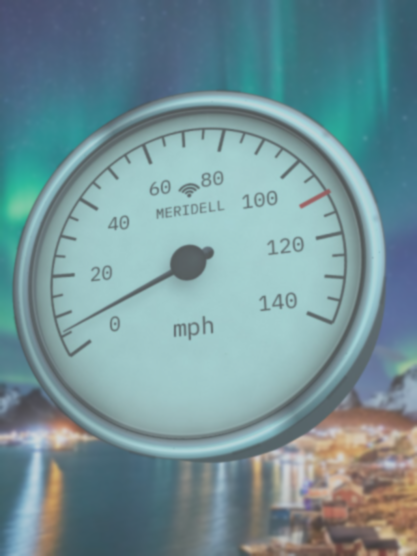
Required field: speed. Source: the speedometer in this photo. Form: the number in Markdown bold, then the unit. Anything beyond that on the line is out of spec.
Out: **5** mph
